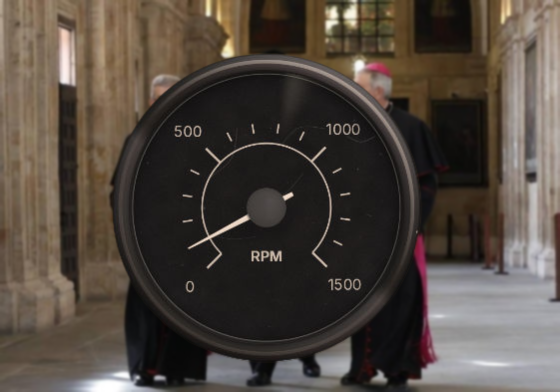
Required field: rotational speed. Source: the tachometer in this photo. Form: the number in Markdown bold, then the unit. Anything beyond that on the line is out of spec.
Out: **100** rpm
